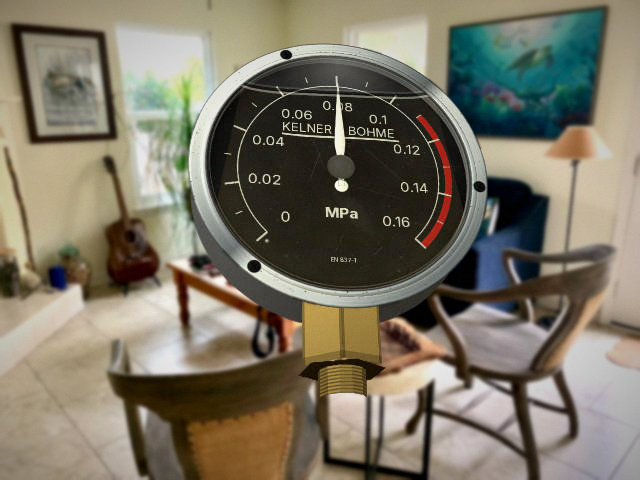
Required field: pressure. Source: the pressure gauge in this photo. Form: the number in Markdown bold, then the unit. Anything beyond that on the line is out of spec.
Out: **0.08** MPa
